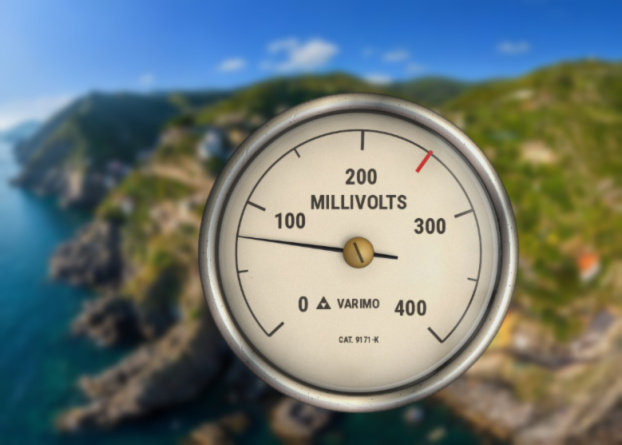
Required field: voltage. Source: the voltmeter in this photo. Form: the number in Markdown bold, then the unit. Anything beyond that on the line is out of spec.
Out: **75** mV
